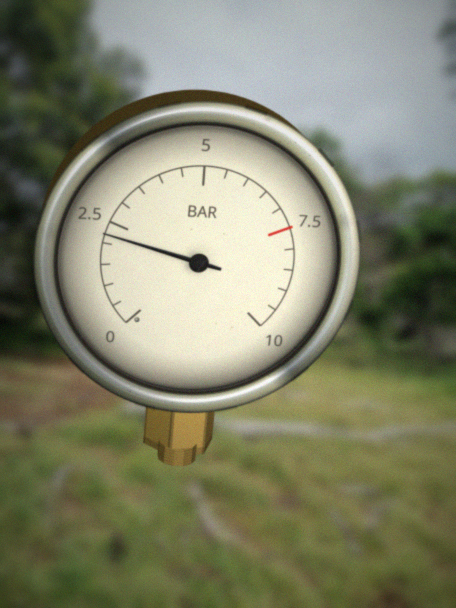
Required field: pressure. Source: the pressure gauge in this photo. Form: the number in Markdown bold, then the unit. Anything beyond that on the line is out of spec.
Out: **2.25** bar
